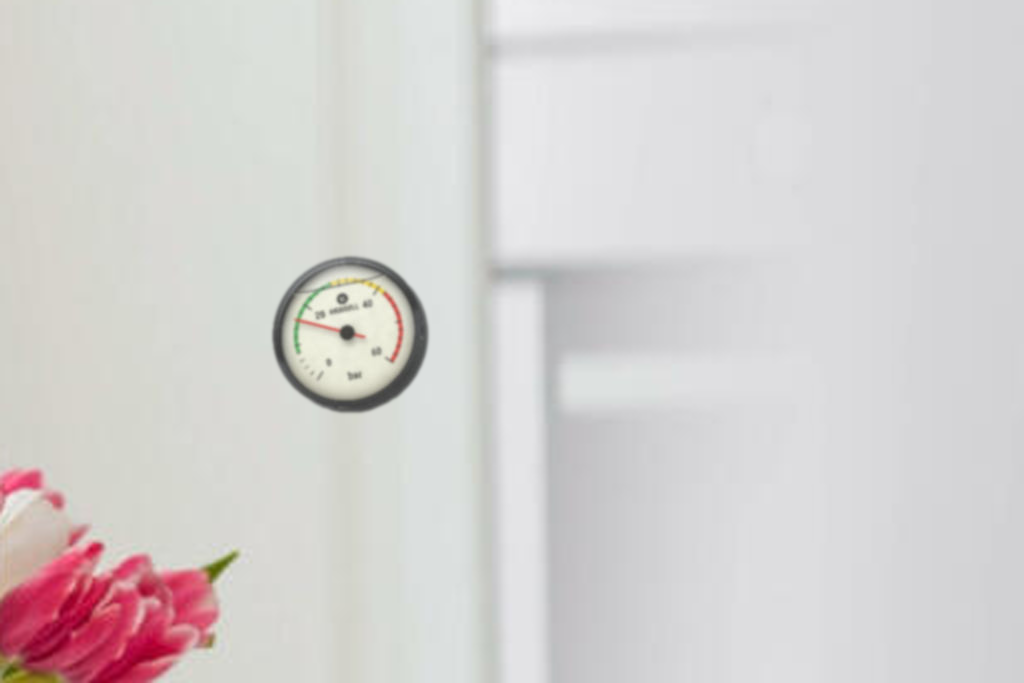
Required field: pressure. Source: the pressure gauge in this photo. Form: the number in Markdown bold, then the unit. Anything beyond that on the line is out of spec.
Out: **16** bar
